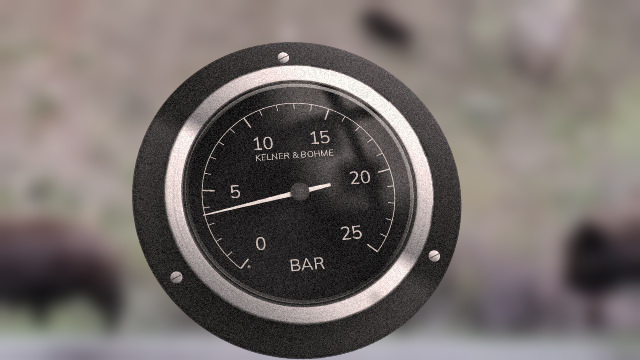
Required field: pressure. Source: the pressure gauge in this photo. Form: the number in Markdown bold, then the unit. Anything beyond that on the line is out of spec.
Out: **3.5** bar
